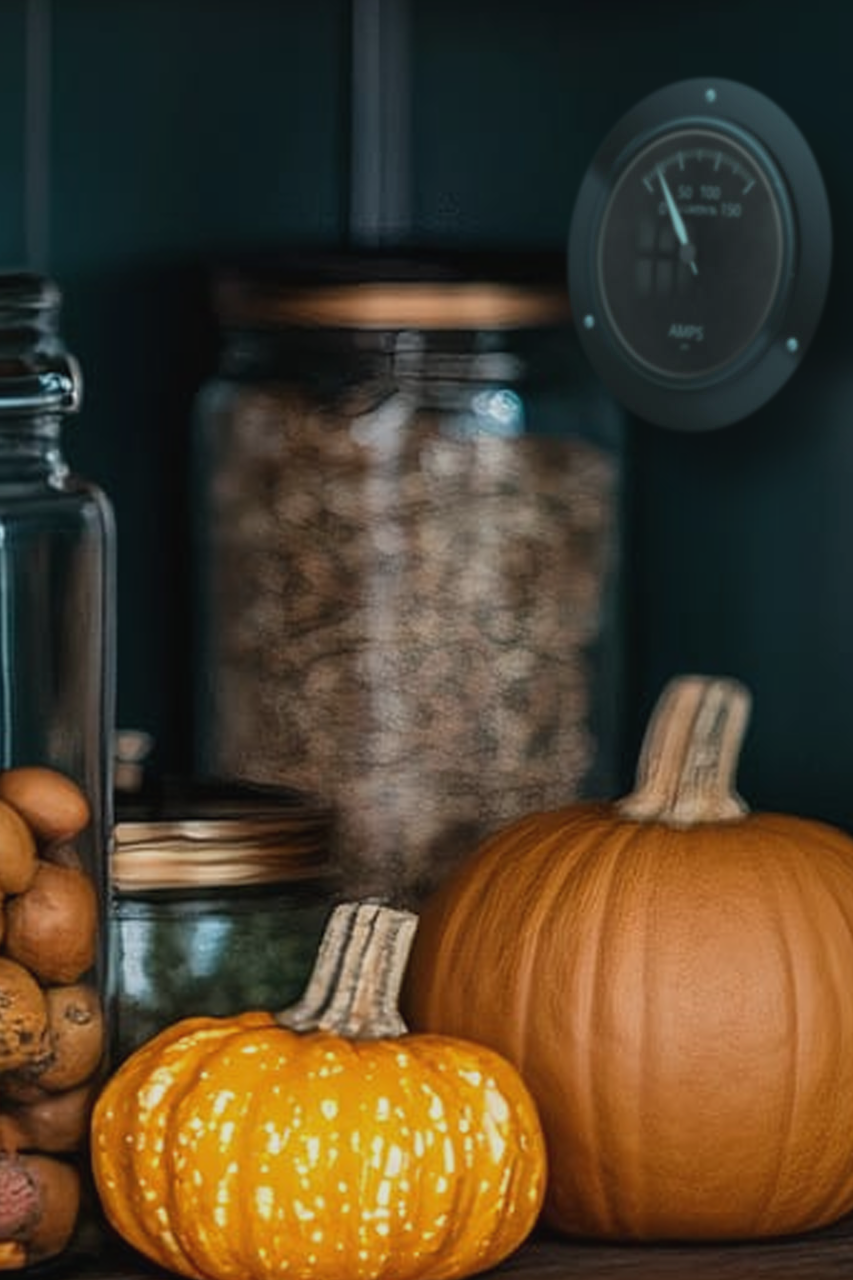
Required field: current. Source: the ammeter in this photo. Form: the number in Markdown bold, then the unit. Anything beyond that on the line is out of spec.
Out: **25** A
